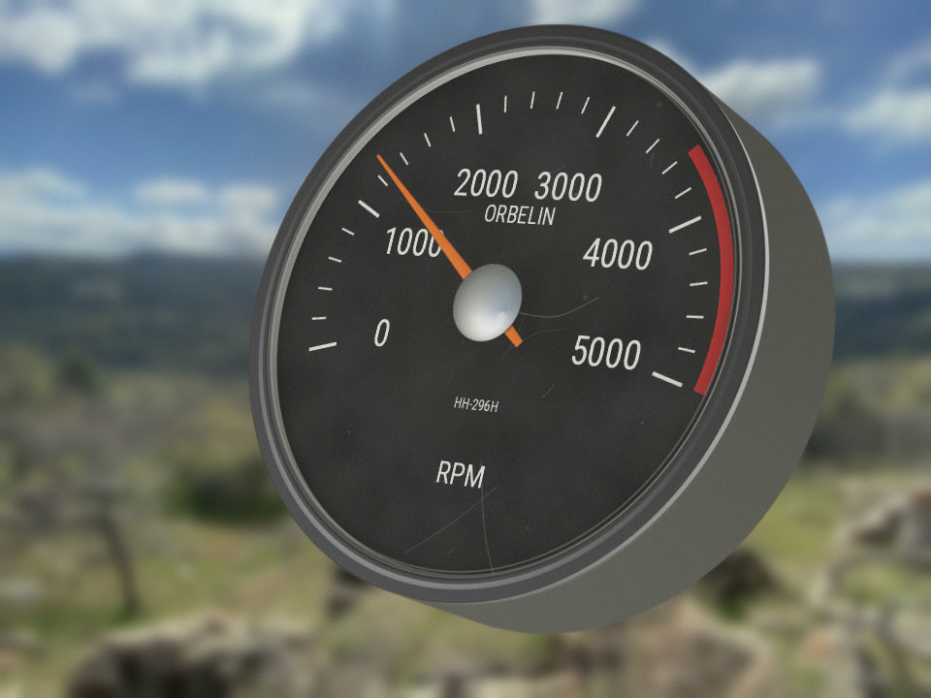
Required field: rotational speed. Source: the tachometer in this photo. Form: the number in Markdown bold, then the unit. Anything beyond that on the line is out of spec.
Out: **1300** rpm
